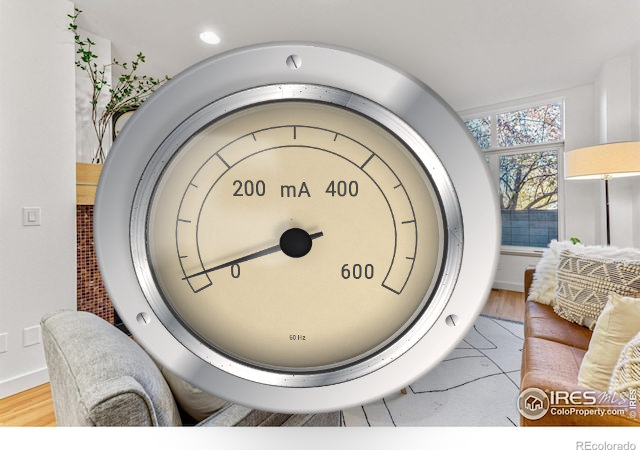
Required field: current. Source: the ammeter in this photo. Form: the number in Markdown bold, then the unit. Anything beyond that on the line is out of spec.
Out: **25** mA
